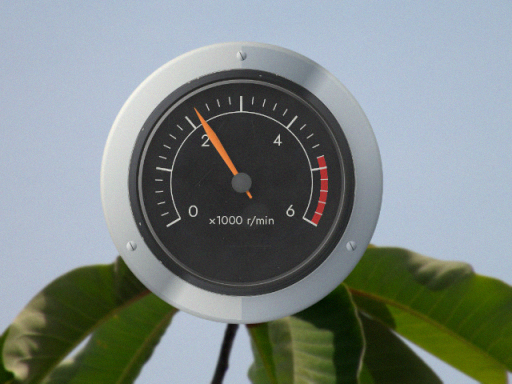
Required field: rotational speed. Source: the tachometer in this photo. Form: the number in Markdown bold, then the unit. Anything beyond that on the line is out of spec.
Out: **2200** rpm
